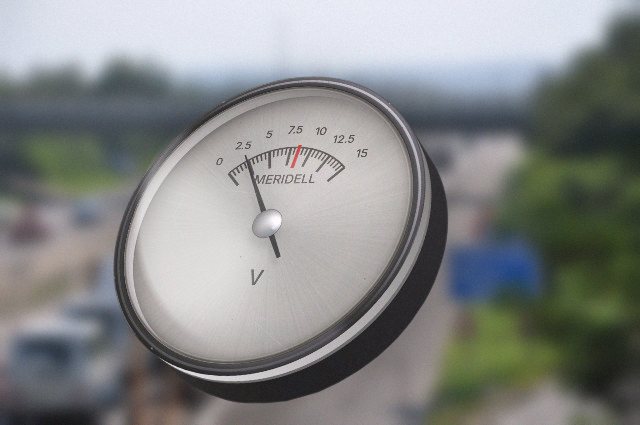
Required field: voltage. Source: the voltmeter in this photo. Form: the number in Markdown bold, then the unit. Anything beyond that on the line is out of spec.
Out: **2.5** V
